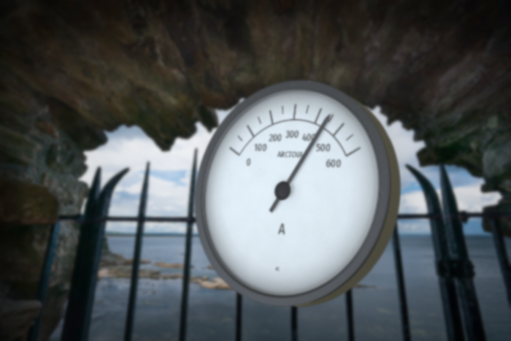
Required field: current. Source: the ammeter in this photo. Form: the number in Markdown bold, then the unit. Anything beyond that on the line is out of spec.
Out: **450** A
